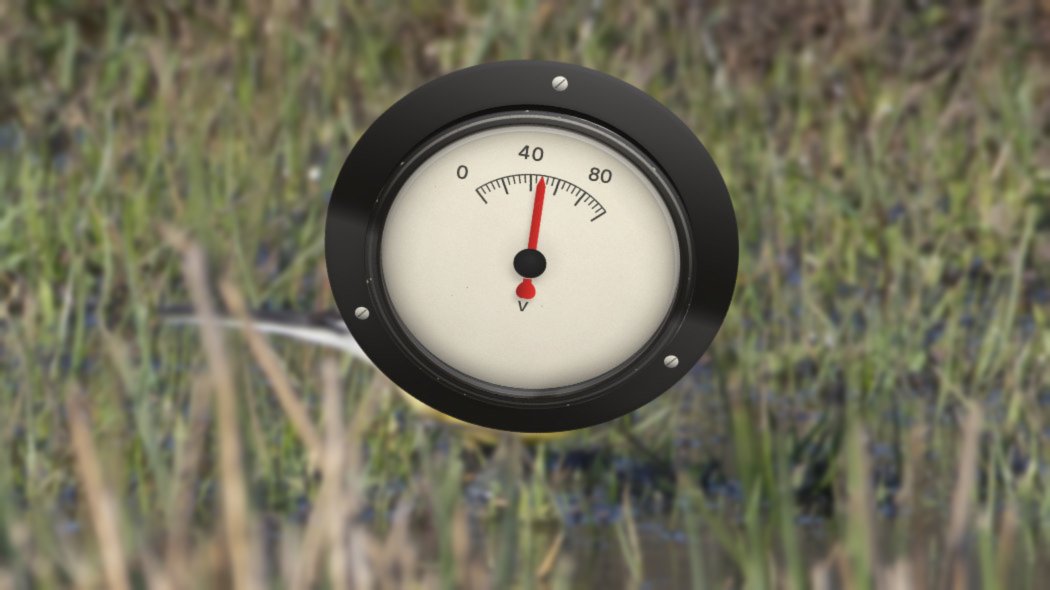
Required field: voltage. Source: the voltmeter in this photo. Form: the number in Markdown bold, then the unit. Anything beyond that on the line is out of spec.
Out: **48** V
